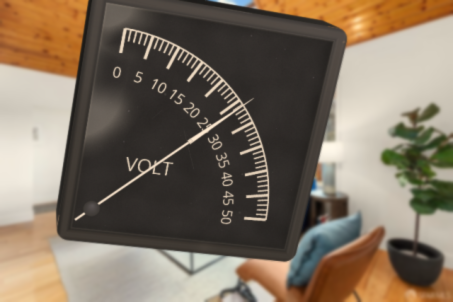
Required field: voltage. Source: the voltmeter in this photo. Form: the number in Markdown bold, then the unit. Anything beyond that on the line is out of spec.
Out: **26** V
